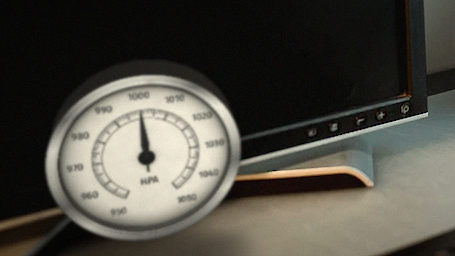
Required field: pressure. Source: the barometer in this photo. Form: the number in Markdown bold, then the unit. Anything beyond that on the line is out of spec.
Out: **1000** hPa
